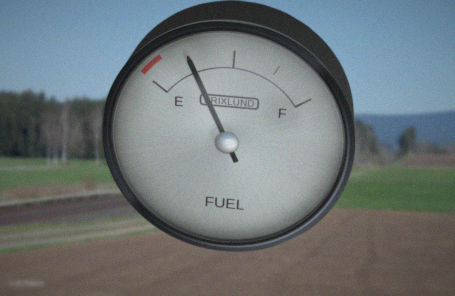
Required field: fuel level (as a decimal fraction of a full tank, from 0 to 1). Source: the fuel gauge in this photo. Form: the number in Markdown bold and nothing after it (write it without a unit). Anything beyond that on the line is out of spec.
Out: **0.25**
